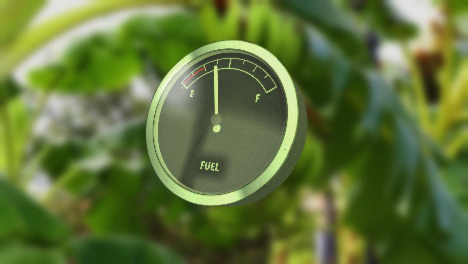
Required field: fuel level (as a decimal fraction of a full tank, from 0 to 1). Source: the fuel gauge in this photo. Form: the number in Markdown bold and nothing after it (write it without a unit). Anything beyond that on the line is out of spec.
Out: **0.375**
